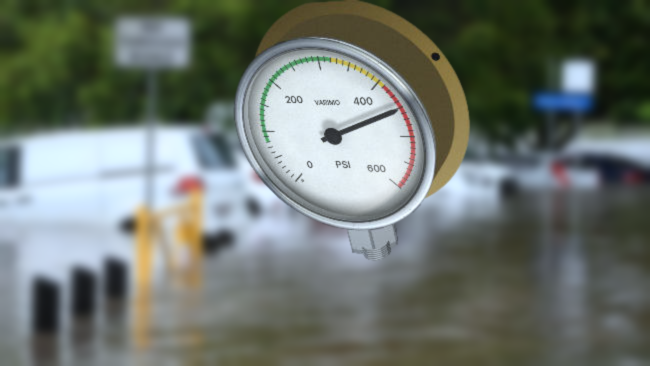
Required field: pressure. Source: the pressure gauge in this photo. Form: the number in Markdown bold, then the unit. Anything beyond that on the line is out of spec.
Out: **450** psi
